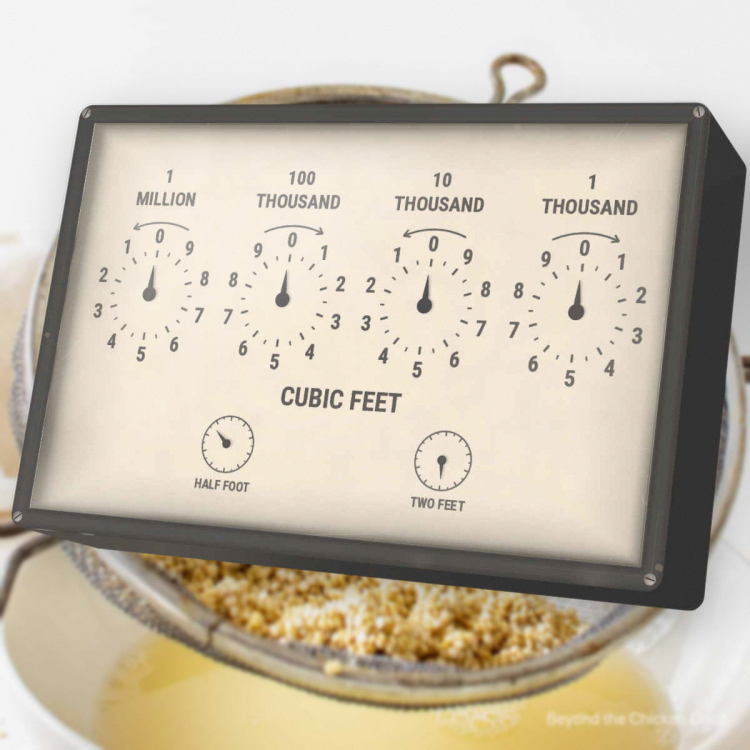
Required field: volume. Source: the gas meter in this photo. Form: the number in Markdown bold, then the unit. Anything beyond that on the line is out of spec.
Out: **0** ft³
